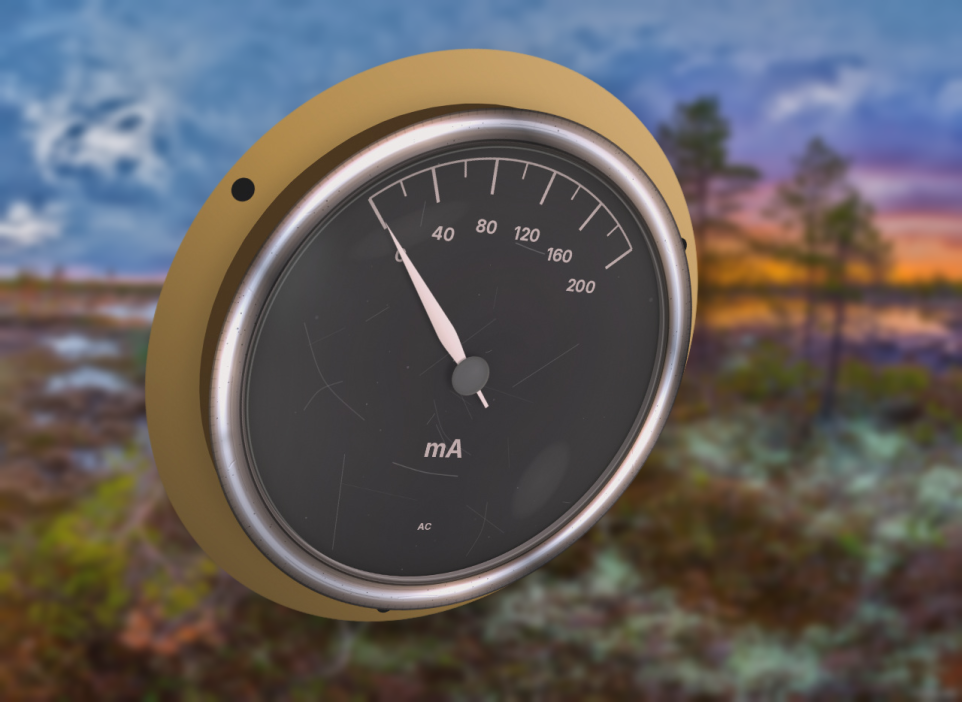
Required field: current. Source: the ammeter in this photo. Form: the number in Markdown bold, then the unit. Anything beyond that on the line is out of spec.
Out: **0** mA
